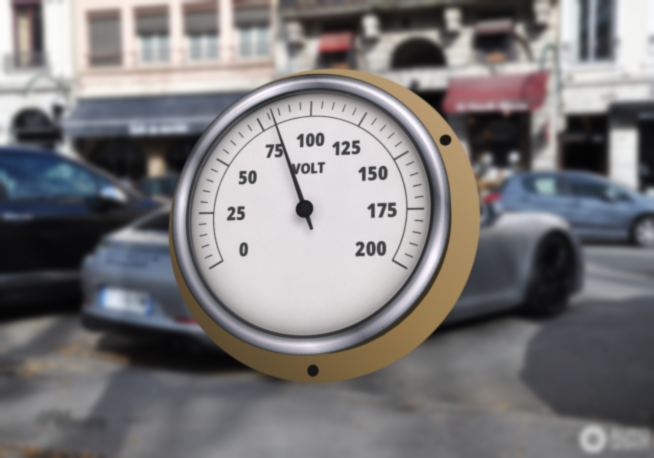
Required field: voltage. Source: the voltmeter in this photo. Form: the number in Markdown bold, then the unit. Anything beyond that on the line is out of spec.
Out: **82.5** V
